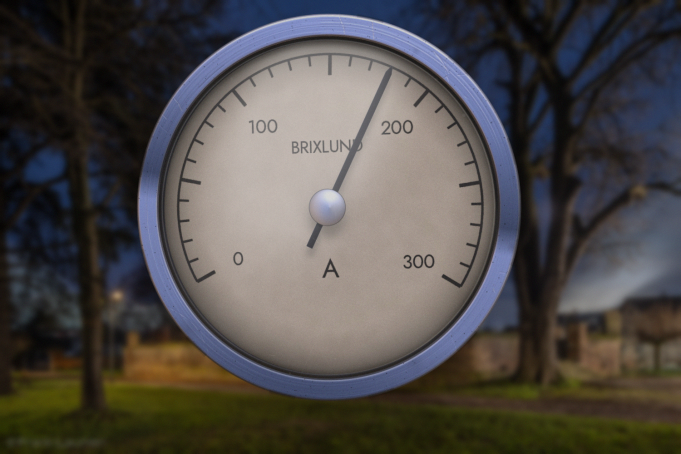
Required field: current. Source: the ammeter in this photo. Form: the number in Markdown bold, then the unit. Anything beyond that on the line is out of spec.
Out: **180** A
